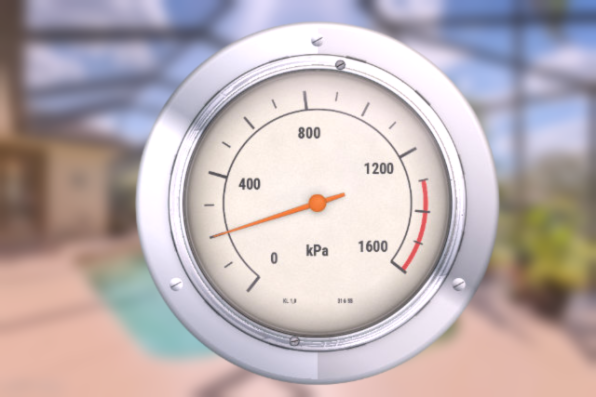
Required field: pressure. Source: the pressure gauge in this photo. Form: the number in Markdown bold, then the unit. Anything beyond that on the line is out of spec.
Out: **200** kPa
